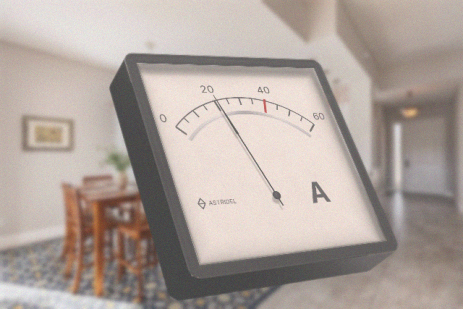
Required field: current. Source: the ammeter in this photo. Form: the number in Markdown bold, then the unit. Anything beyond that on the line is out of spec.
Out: **20** A
